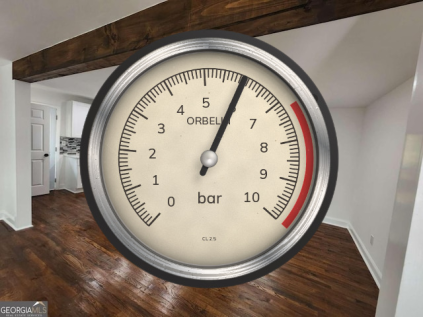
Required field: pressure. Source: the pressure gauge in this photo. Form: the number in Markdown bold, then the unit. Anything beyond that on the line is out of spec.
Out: **6** bar
